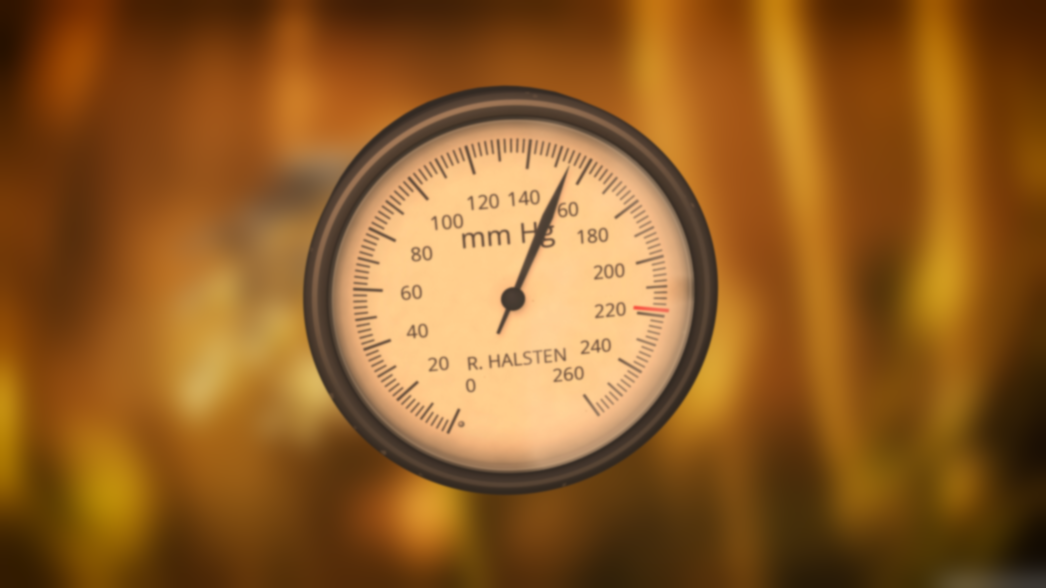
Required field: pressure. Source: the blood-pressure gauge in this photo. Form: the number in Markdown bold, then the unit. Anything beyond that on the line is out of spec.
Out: **154** mmHg
